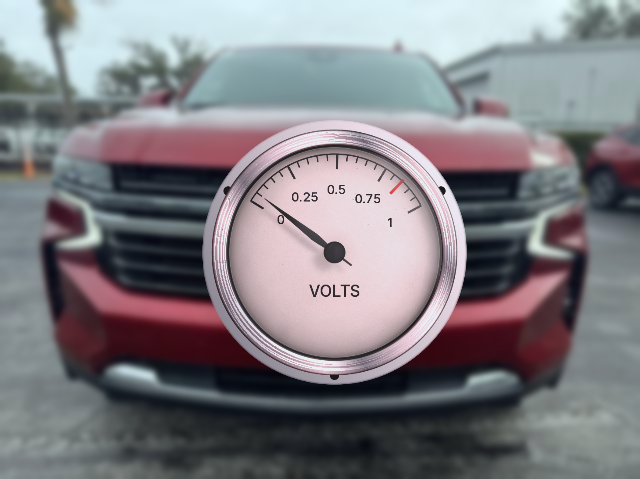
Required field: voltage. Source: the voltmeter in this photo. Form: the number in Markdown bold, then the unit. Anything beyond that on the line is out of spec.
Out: **0.05** V
